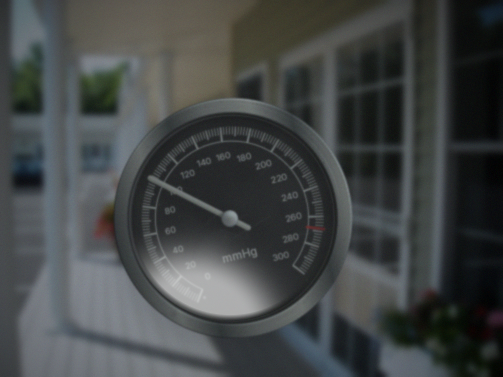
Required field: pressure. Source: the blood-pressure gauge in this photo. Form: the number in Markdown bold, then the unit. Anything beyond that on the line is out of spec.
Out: **100** mmHg
